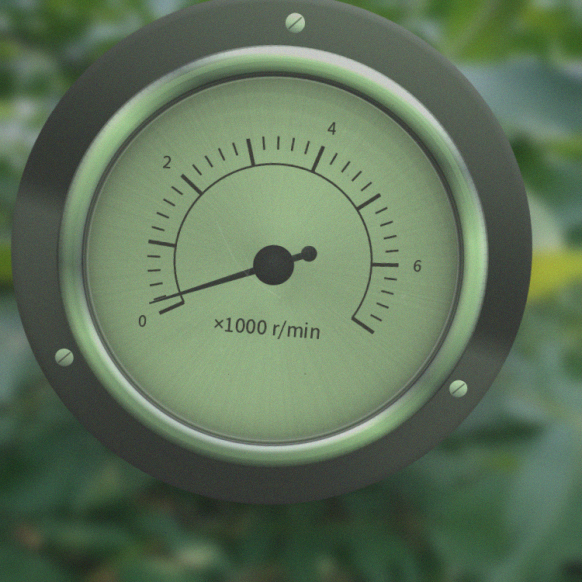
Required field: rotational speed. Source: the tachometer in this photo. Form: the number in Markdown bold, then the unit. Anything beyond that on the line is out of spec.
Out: **200** rpm
